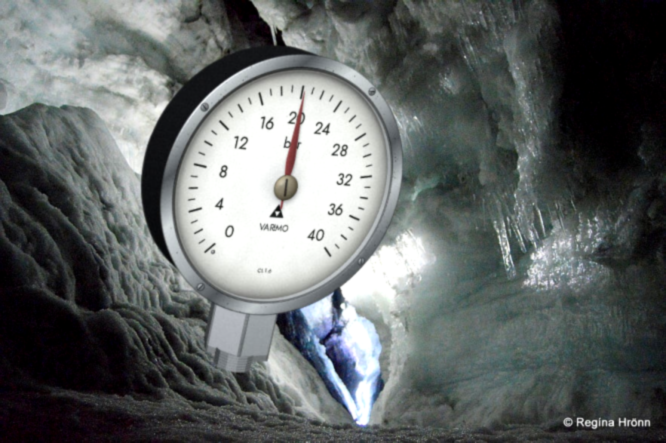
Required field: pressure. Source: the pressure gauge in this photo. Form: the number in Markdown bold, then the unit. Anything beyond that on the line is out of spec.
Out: **20** bar
